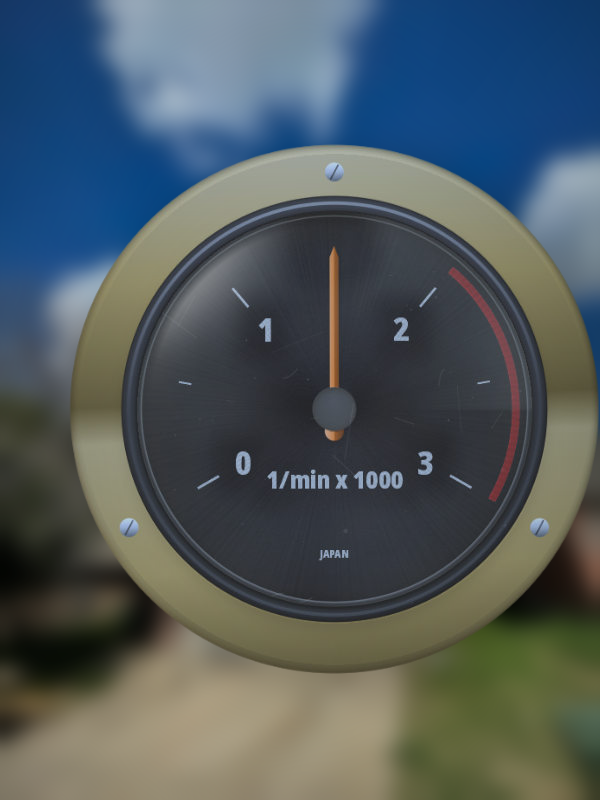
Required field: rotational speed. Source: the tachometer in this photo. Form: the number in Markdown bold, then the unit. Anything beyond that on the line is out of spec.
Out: **1500** rpm
